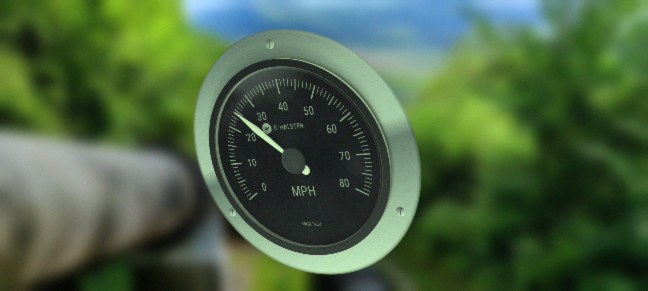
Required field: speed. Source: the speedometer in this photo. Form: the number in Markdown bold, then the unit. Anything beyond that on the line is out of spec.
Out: **25** mph
